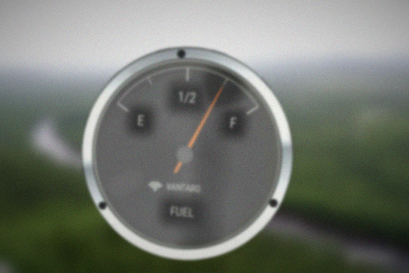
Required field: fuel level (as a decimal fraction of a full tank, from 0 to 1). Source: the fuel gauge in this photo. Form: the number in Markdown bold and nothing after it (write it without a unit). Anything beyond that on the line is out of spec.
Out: **0.75**
